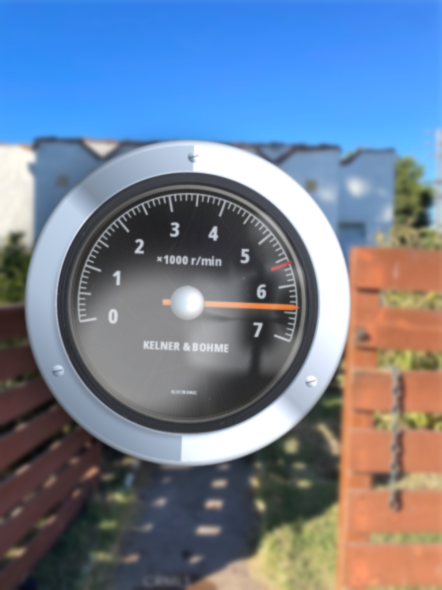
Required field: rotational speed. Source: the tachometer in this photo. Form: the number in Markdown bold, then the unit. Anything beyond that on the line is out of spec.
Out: **6400** rpm
